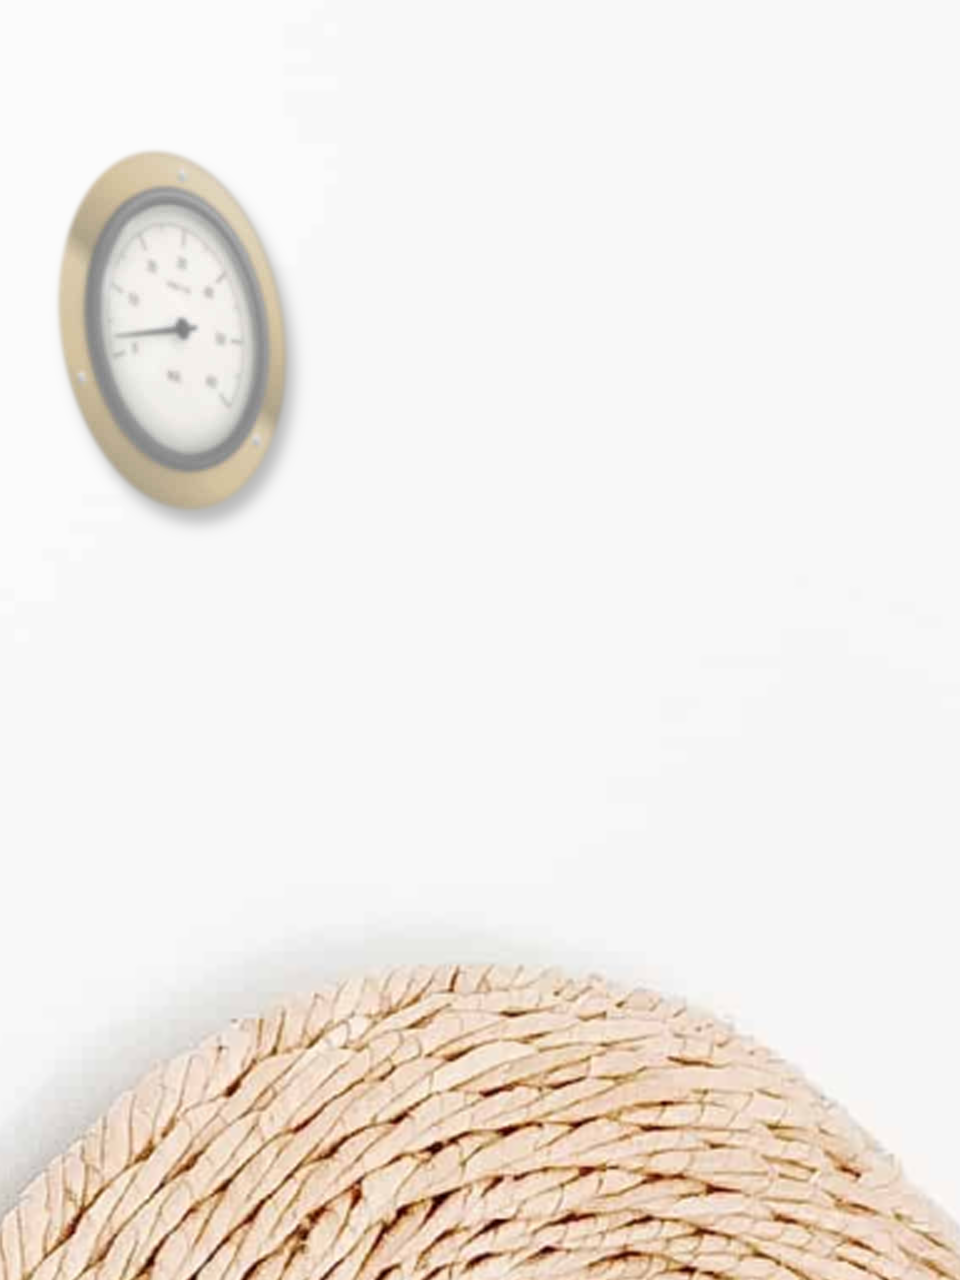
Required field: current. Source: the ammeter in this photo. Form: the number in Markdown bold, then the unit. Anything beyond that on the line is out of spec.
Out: **2.5** mA
